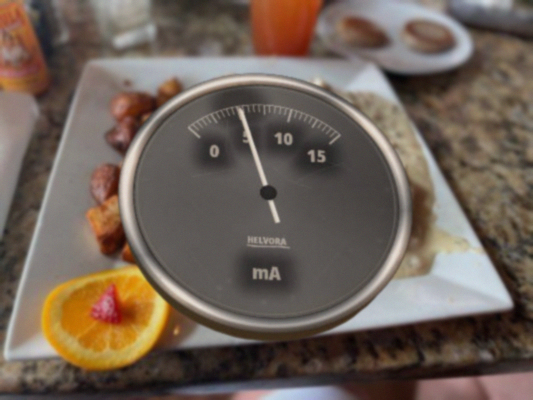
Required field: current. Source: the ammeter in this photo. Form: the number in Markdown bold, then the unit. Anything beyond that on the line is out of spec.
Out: **5** mA
